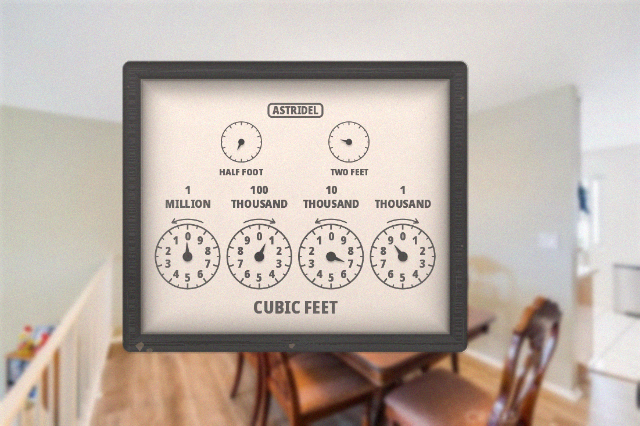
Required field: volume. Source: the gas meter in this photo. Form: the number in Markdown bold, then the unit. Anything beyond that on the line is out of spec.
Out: **6900** ft³
